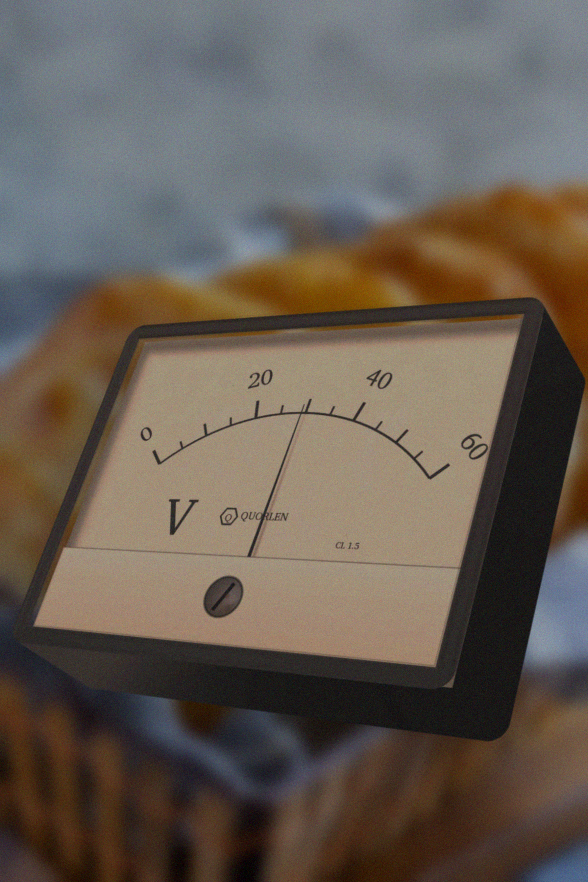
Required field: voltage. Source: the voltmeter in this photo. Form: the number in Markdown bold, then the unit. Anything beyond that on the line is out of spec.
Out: **30** V
